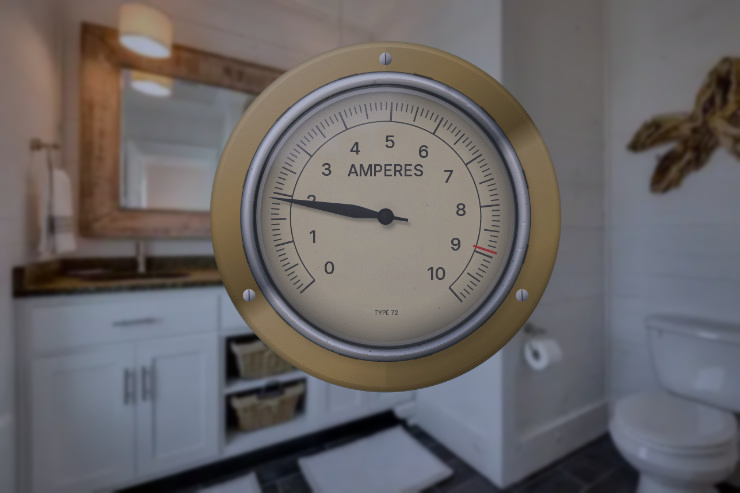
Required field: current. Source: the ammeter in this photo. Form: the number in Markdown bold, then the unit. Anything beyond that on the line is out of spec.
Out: **1.9** A
